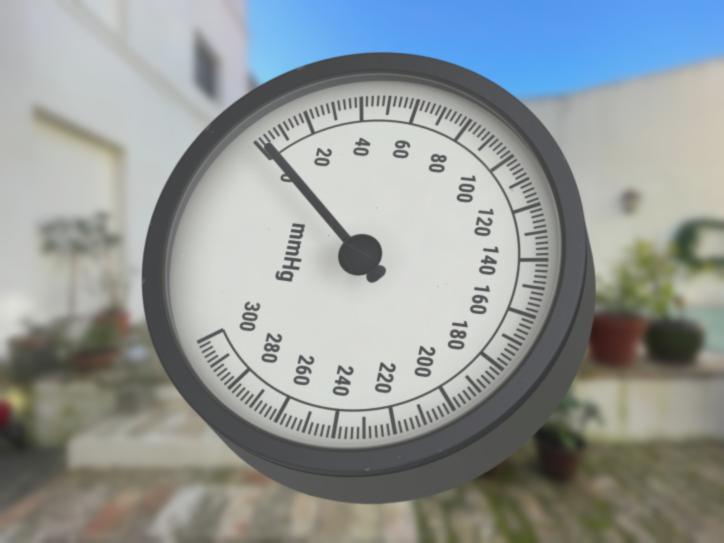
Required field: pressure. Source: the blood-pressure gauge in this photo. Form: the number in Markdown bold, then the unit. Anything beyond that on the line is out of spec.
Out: **2** mmHg
